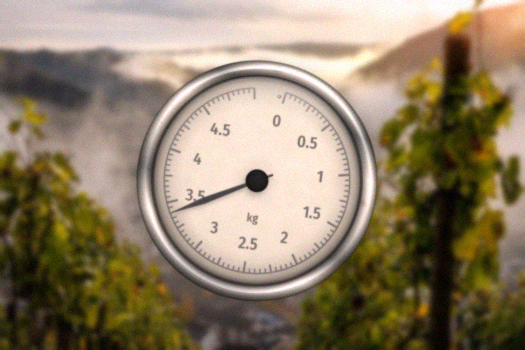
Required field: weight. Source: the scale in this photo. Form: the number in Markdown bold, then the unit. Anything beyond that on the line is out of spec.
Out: **3.4** kg
